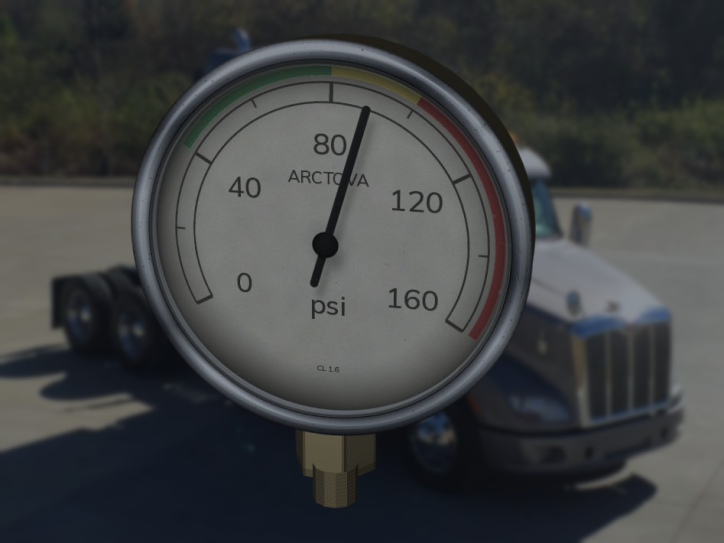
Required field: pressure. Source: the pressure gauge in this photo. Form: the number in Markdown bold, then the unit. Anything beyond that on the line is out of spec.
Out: **90** psi
